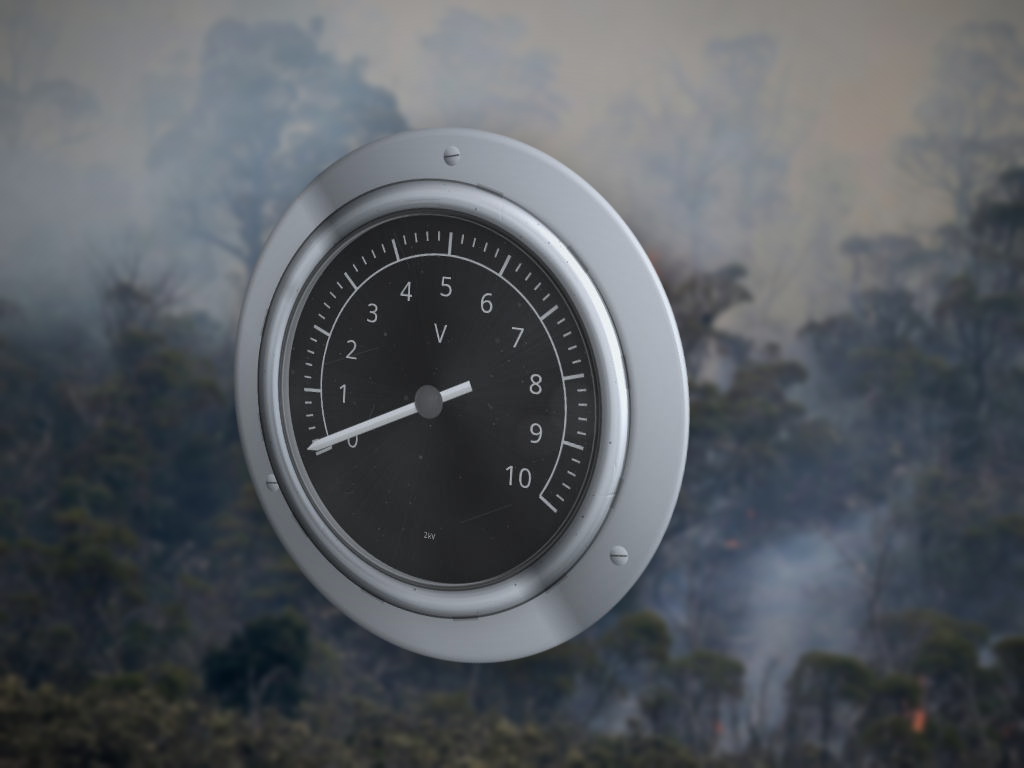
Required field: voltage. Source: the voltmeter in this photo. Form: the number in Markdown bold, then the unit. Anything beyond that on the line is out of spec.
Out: **0.1** V
